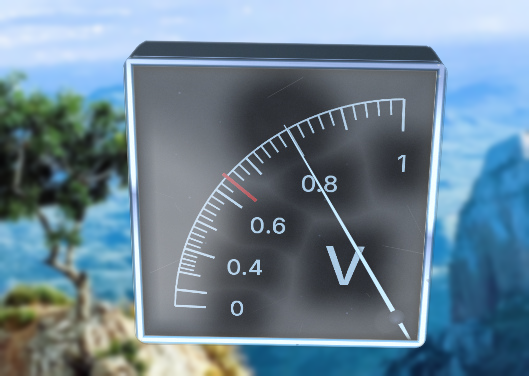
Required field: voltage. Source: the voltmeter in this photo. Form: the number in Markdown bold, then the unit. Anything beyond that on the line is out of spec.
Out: **0.8** V
